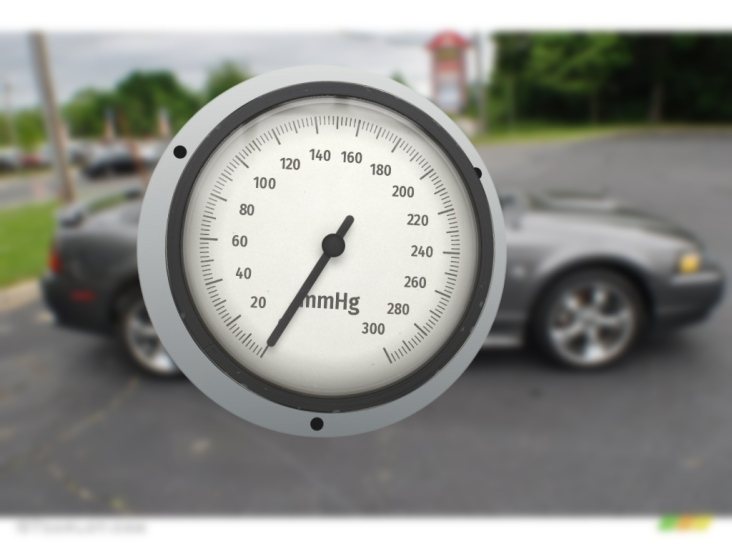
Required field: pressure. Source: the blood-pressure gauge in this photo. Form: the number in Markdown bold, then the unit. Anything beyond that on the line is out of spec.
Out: **0** mmHg
